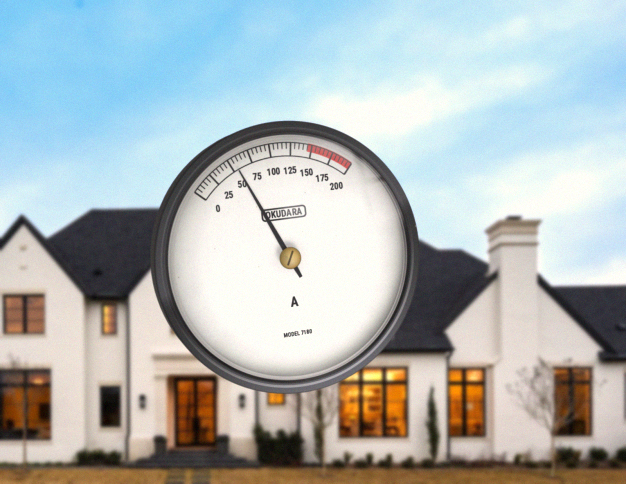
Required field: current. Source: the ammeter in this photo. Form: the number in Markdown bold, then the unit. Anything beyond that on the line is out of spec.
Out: **55** A
